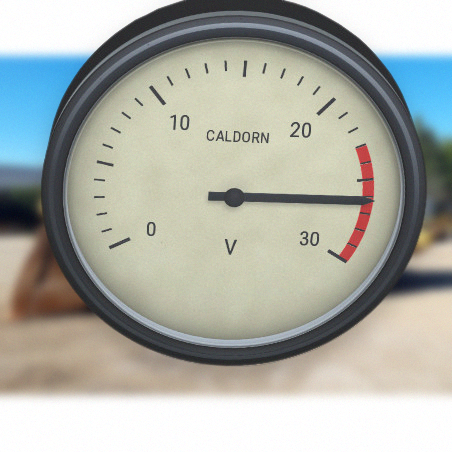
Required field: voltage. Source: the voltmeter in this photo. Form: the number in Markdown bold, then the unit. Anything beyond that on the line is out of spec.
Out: **26** V
